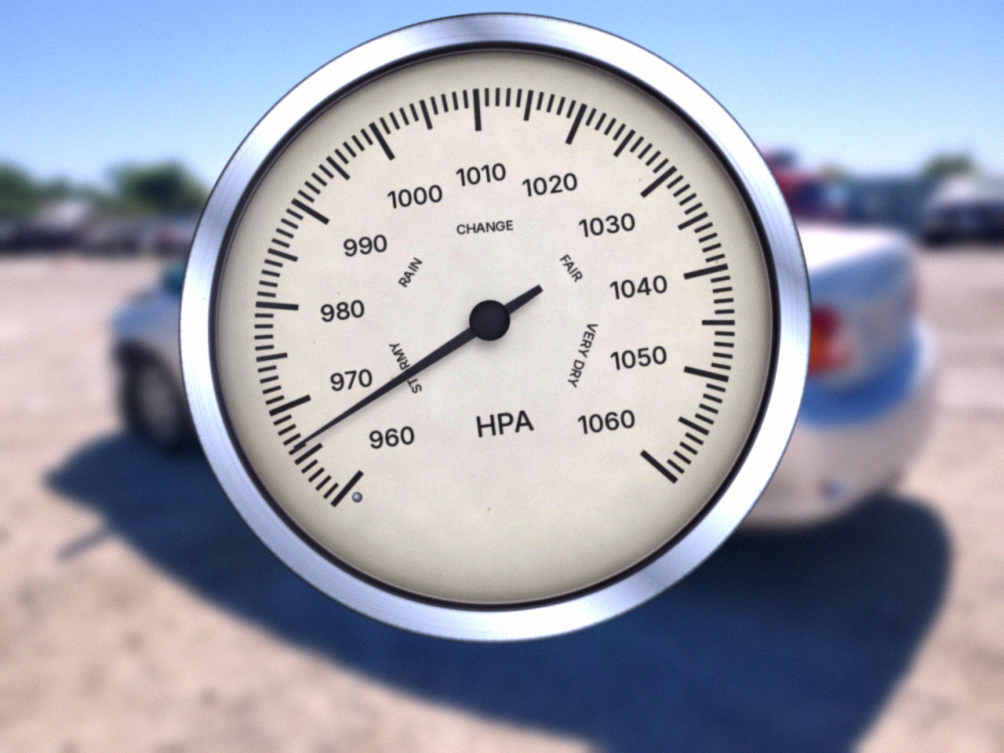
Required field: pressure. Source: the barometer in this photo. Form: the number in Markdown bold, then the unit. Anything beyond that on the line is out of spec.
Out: **966** hPa
